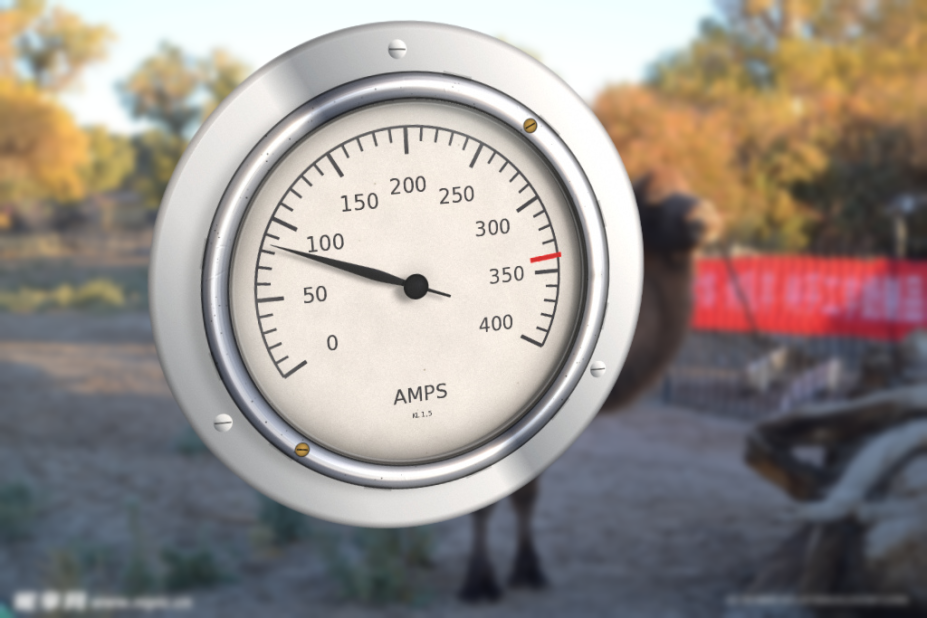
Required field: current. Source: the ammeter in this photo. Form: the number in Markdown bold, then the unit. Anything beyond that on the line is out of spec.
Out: **85** A
